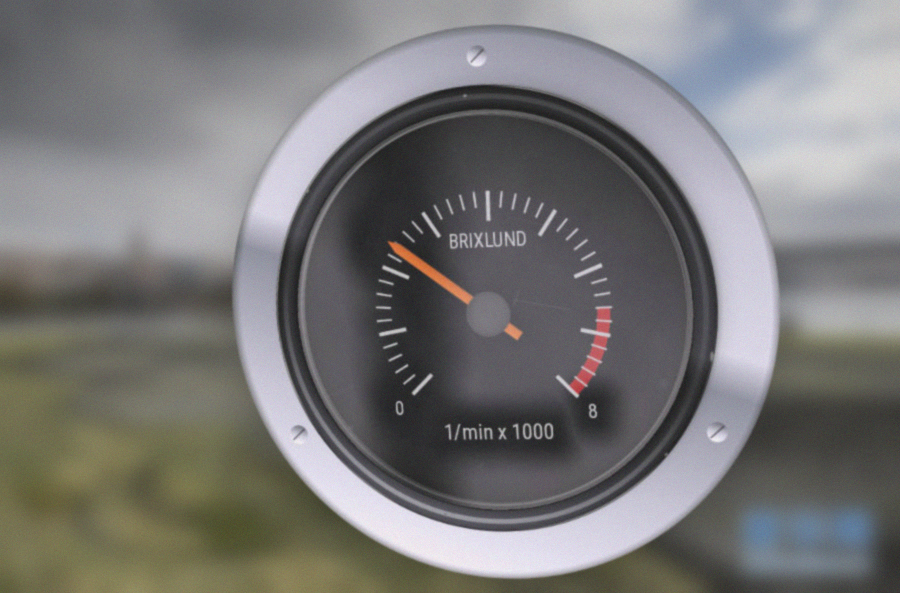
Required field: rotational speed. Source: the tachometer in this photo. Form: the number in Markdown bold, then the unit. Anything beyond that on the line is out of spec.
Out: **2400** rpm
